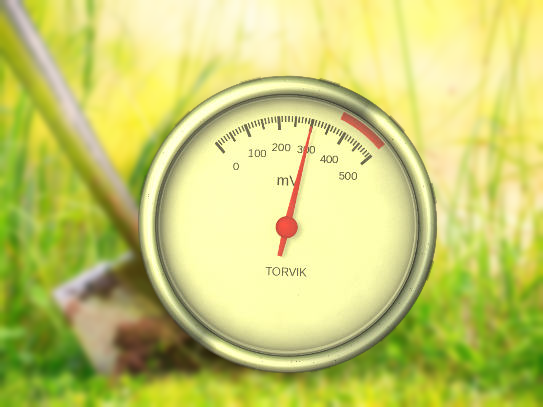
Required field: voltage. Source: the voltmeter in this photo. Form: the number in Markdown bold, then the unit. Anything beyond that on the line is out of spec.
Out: **300** mV
